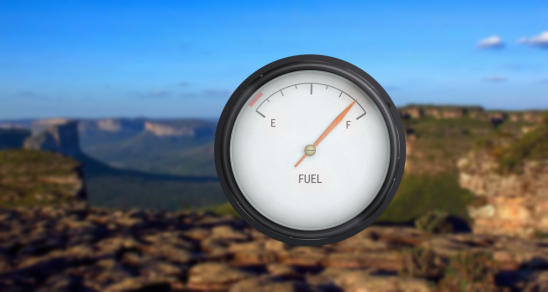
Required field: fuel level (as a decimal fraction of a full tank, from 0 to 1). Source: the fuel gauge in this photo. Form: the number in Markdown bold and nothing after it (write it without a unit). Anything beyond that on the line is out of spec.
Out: **0.875**
